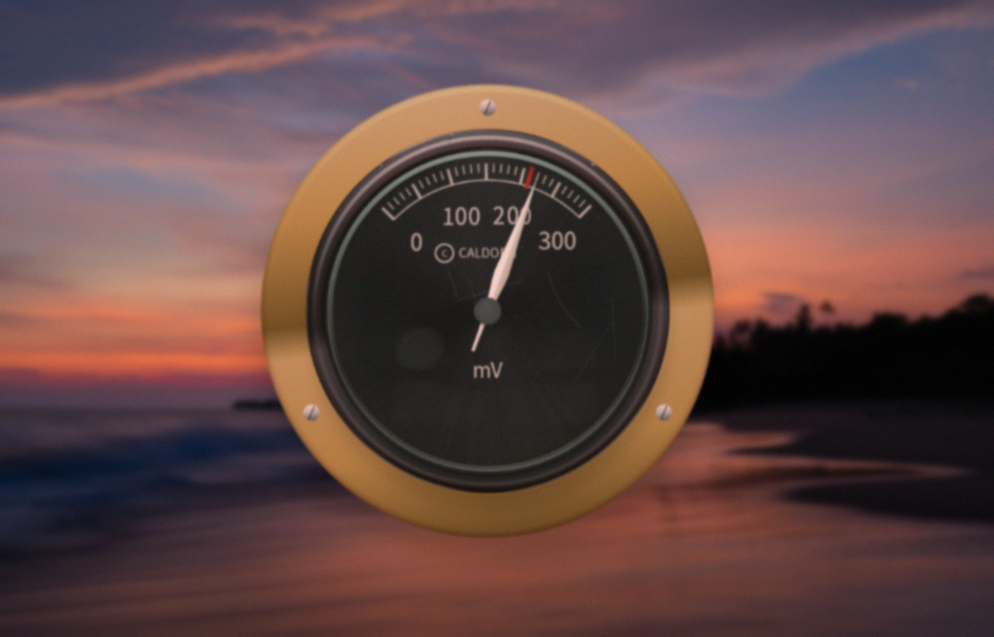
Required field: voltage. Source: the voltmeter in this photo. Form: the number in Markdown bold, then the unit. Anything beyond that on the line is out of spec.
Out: **220** mV
